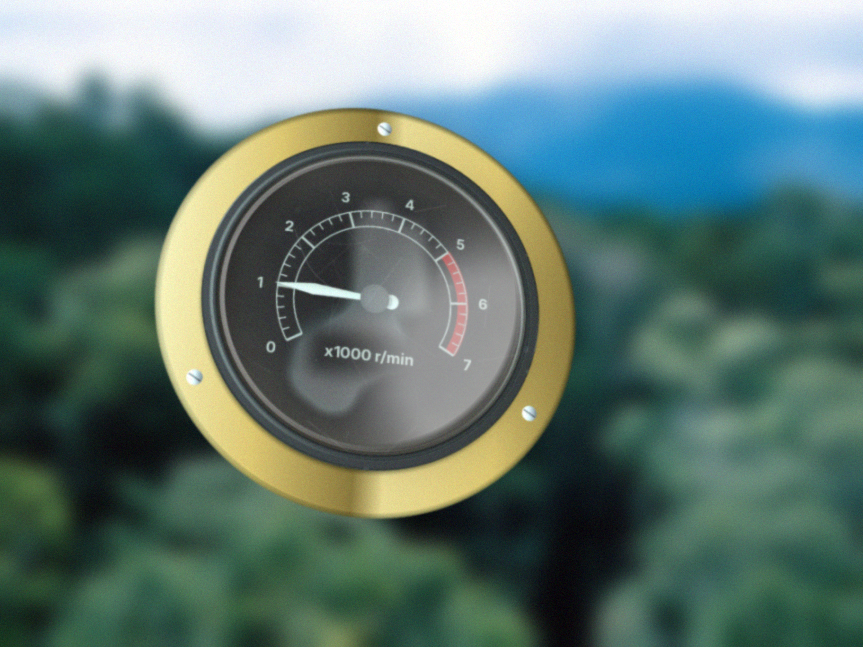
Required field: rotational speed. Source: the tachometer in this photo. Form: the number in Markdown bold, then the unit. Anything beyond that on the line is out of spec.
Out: **1000** rpm
